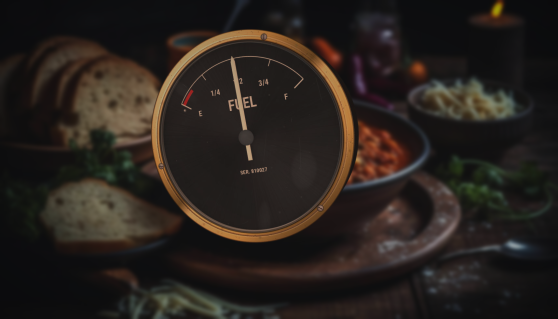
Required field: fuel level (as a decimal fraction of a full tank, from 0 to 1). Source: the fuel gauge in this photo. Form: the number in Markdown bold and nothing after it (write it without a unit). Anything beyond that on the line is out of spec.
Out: **0.5**
